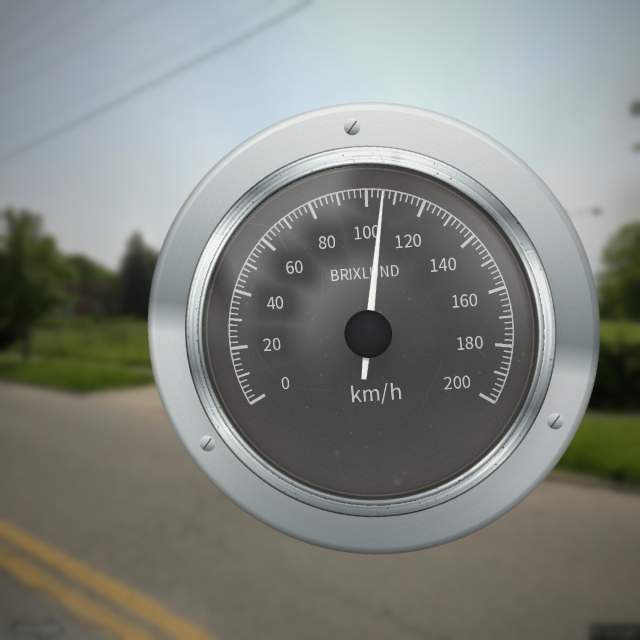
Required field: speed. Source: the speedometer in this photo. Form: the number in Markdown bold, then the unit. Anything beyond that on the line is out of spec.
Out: **106** km/h
